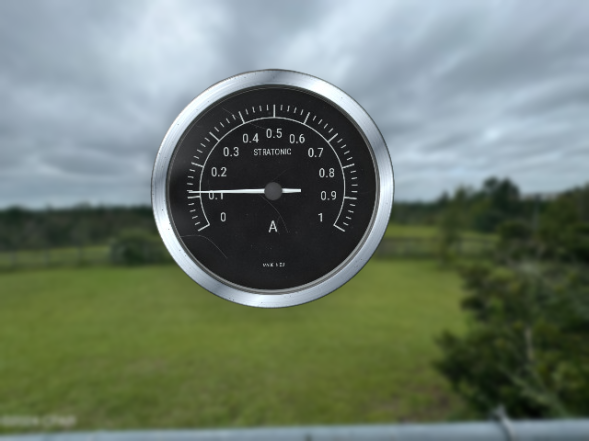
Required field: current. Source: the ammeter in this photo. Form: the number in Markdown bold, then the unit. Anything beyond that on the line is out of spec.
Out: **0.12** A
